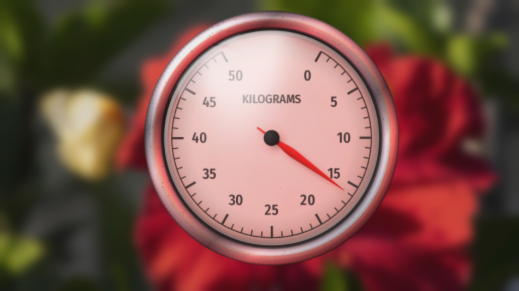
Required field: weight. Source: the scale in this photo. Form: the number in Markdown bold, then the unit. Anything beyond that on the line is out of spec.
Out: **16** kg
